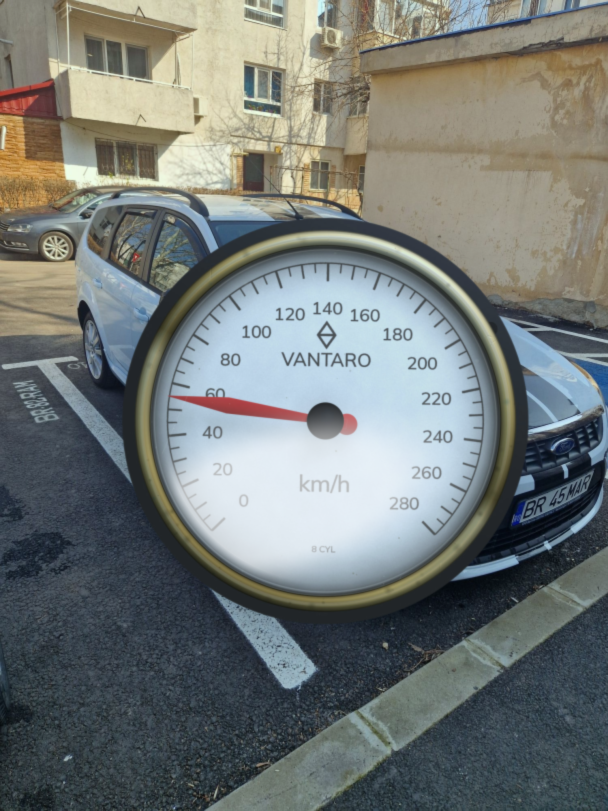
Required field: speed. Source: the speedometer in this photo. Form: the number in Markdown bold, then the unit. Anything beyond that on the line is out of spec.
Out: **55** km/h
